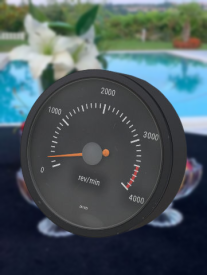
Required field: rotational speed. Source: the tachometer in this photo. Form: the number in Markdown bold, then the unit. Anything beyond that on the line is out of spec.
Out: **200** rpm
